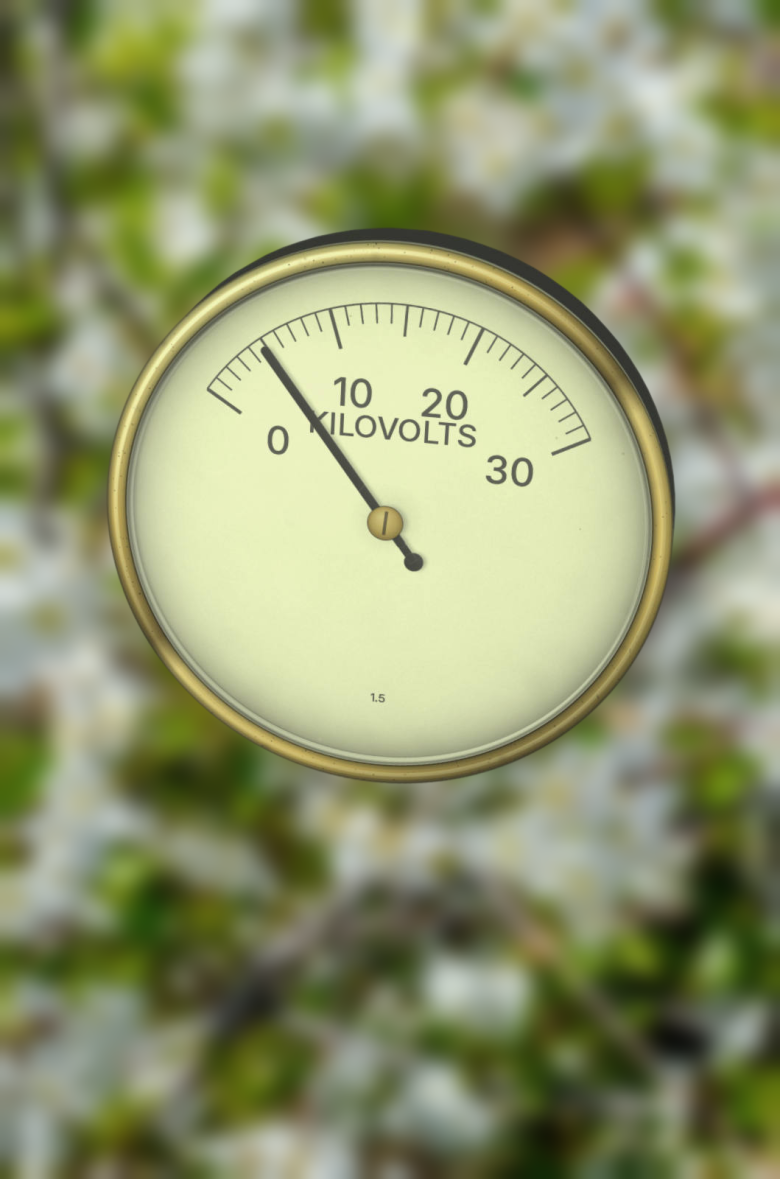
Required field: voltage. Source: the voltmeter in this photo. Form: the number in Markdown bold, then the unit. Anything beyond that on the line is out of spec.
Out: **5** kV
